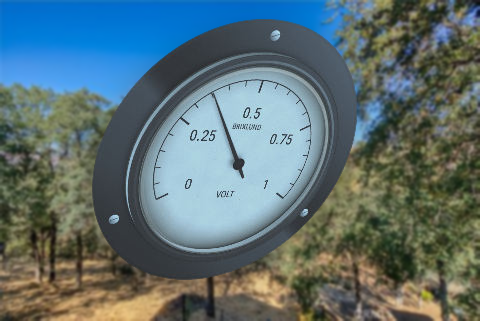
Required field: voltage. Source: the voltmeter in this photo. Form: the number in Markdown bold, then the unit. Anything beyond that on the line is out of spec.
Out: **0.35** V
